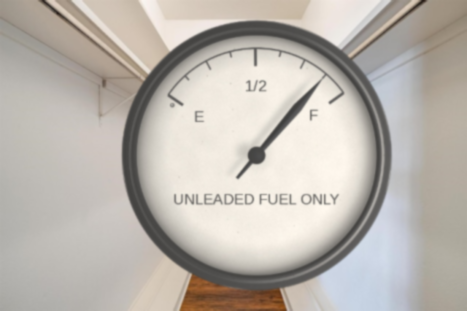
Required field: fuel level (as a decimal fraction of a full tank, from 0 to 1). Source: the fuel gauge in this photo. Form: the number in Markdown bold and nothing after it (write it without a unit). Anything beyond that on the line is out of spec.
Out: **0.875**
